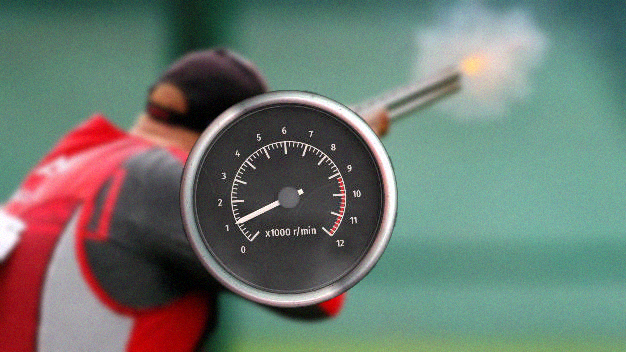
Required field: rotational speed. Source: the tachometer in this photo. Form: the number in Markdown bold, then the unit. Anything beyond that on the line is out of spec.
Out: **1000** rpm
